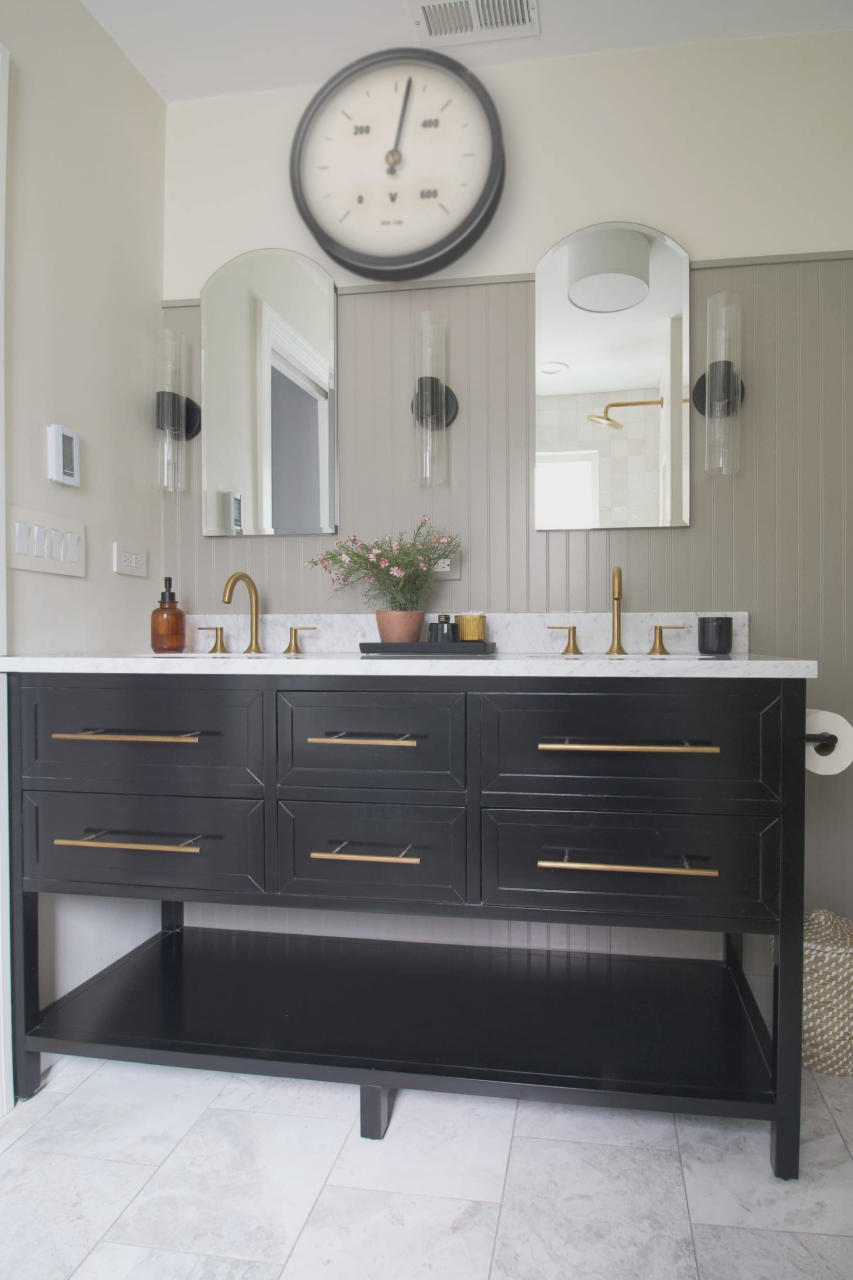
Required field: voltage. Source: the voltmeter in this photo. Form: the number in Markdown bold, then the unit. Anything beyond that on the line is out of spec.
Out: **325** V
